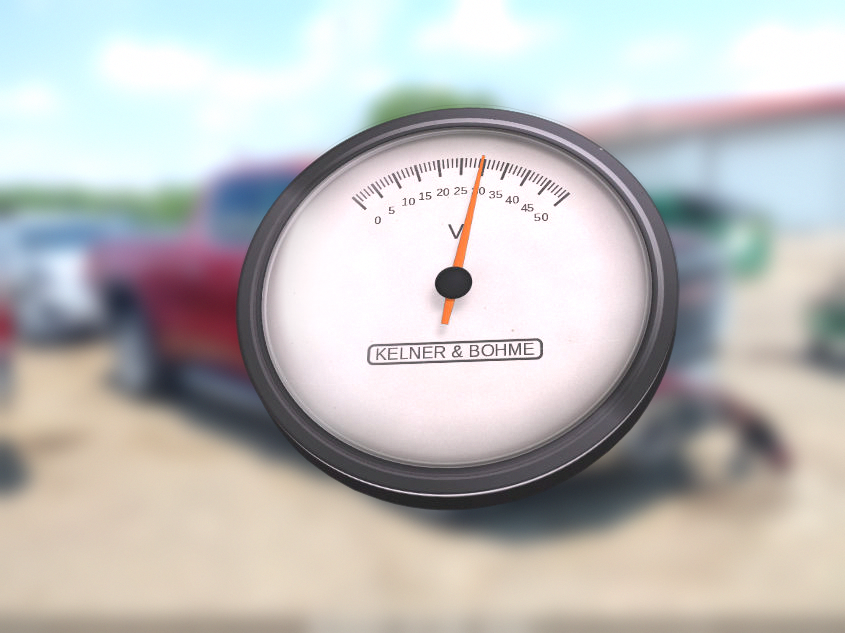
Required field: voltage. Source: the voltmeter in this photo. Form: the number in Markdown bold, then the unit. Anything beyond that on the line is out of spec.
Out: **30** V
